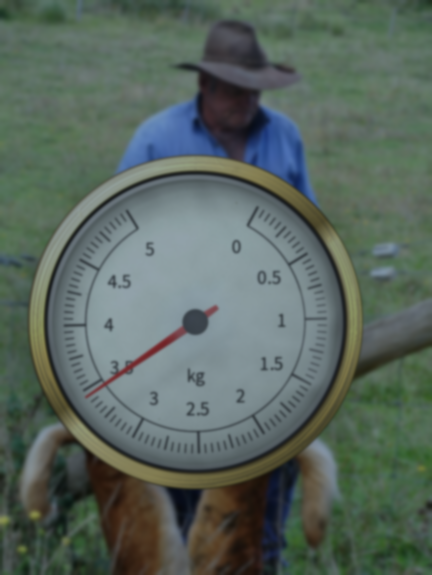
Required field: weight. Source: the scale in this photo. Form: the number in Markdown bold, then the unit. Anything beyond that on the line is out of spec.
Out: **3.45** kg
